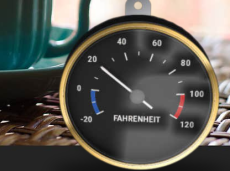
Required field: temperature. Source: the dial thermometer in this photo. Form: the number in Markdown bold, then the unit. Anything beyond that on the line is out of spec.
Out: **20** °F
